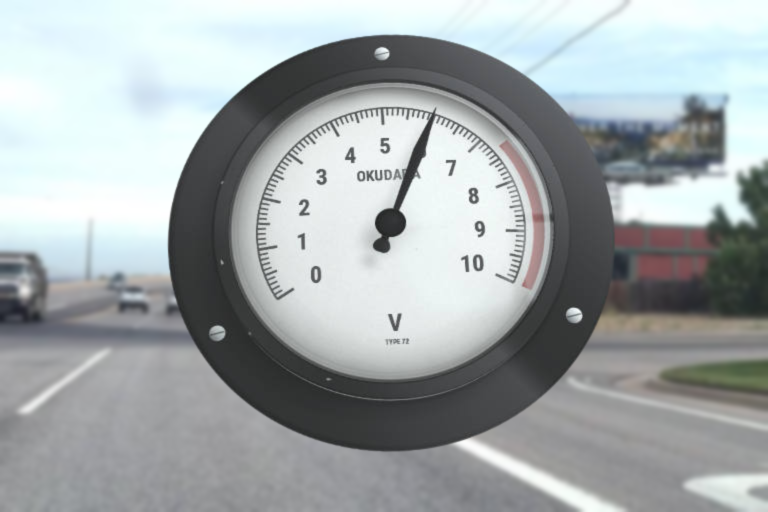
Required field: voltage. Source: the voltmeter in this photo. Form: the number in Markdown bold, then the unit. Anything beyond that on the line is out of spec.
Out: **6** V
